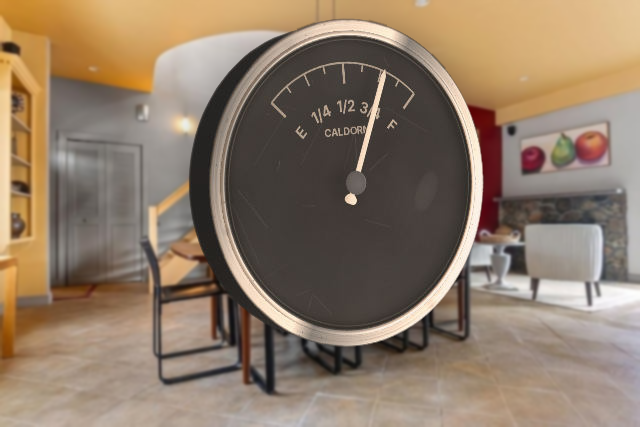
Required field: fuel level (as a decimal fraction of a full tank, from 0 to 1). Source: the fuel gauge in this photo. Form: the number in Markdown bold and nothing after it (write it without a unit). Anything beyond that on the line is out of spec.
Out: **0.75**
